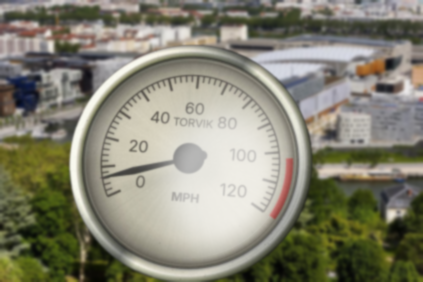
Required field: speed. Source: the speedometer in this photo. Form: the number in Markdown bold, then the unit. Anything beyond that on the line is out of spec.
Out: **6** mph
